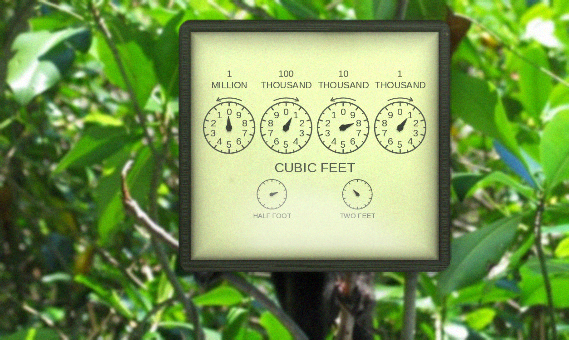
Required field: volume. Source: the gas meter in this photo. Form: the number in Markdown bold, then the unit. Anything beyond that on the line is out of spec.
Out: **8100** ft³
